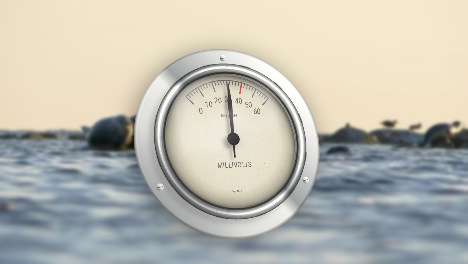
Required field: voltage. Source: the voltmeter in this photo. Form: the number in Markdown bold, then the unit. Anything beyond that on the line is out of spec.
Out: **30** mV
